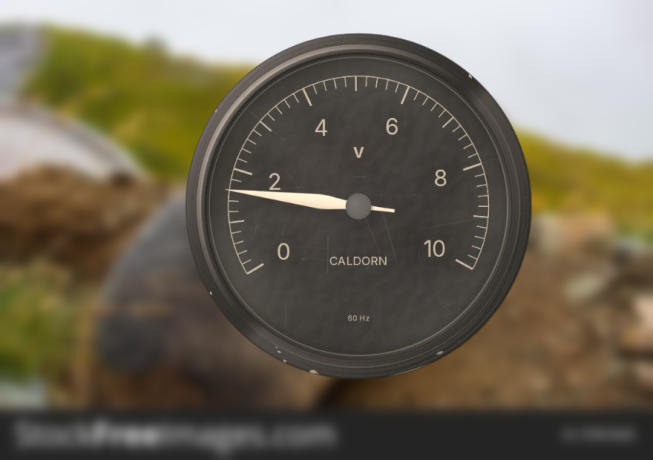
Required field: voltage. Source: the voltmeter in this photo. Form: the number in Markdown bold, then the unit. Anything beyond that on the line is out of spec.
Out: **1.6** V
